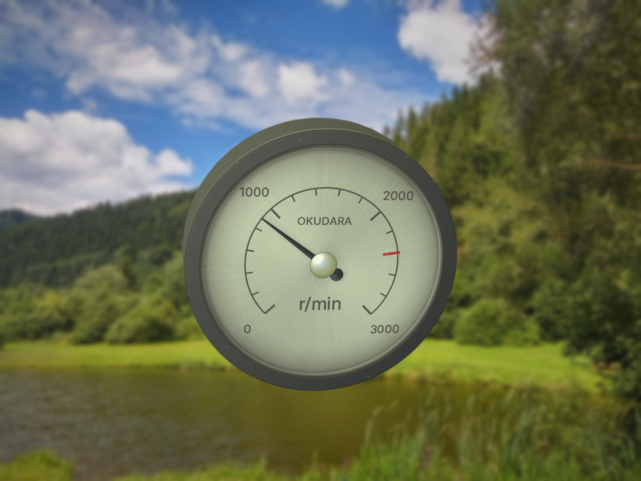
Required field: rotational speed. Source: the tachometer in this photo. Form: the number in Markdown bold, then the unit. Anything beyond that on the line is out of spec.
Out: **900** rpm
